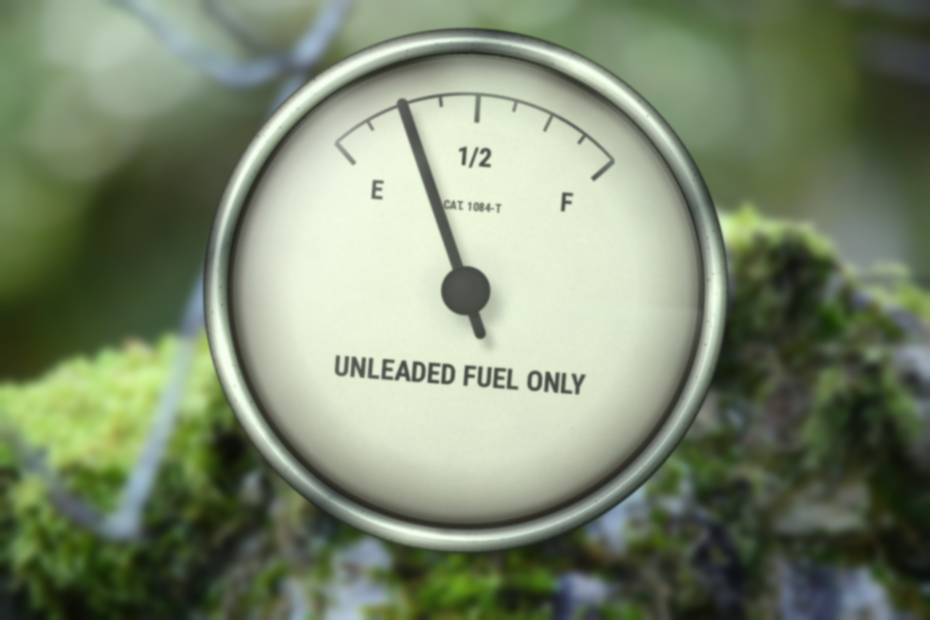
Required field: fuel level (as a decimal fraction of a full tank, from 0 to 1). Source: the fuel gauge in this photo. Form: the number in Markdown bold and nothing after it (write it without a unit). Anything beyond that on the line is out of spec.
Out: **0.25**
